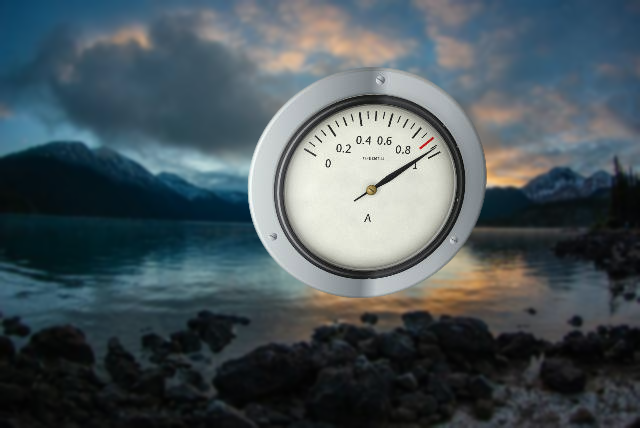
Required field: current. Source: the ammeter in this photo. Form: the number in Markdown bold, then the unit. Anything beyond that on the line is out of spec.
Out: **0.95** A
